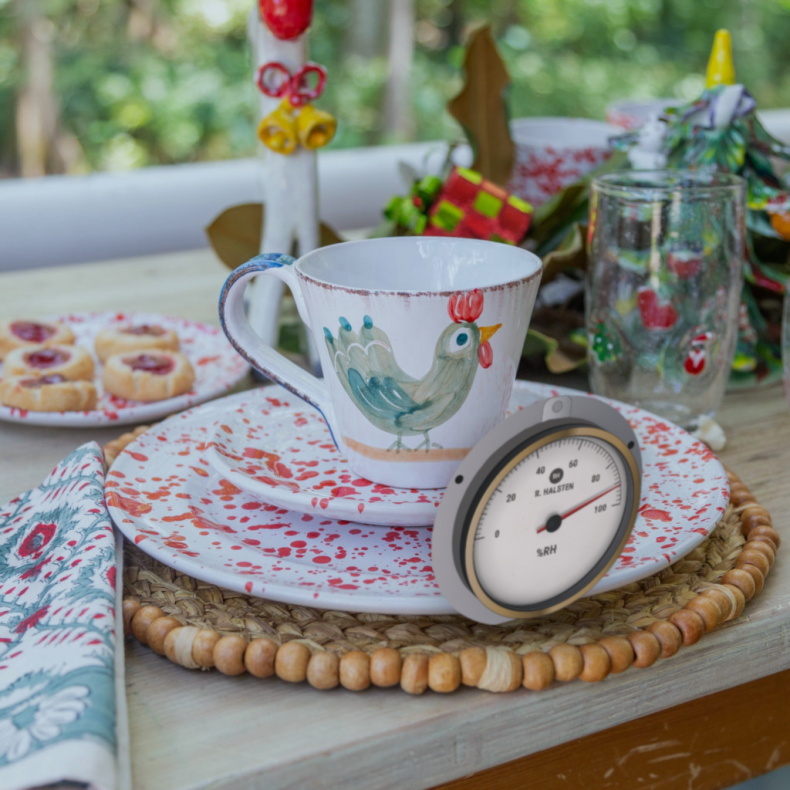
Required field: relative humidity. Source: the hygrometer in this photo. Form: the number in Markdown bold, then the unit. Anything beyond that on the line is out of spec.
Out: **90** %
